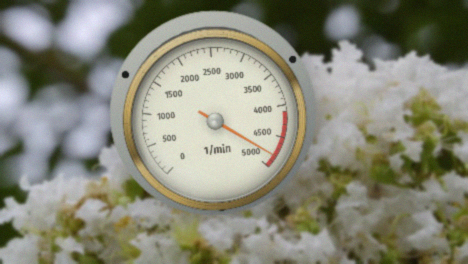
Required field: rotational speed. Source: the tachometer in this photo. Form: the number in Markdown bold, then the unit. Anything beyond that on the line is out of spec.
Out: **4800** rpm
